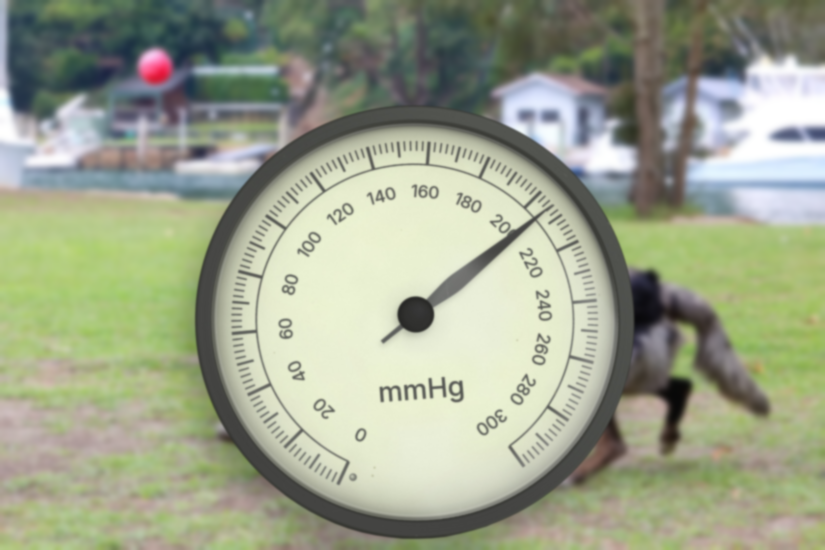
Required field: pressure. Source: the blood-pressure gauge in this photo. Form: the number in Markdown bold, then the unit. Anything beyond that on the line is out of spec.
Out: **206** mmHg
